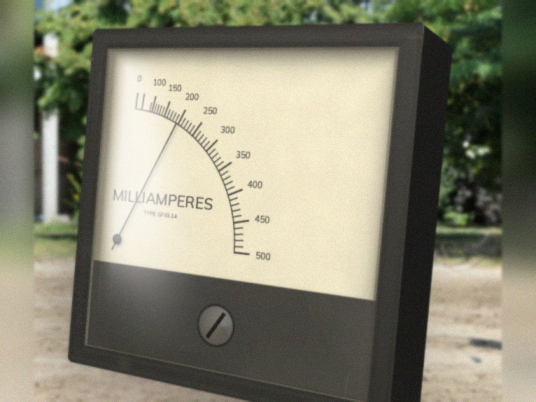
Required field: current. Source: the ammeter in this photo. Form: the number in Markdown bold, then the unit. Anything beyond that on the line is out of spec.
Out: **200** mA
